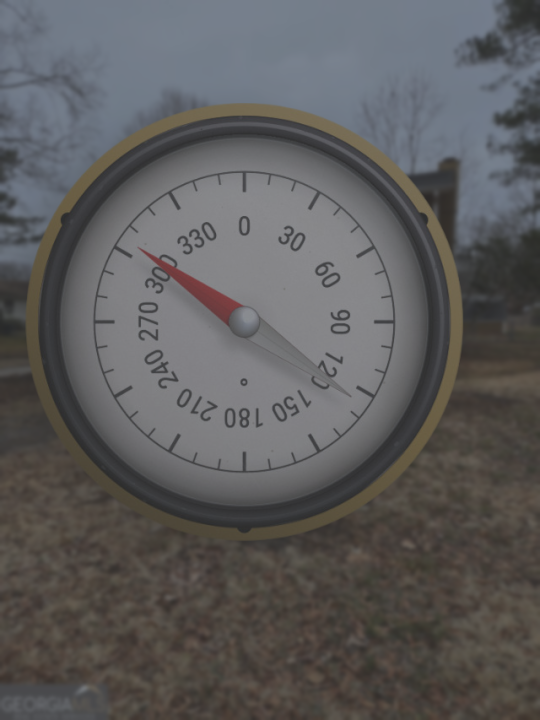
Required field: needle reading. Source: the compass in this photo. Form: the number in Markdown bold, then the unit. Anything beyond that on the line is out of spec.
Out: **305** °
